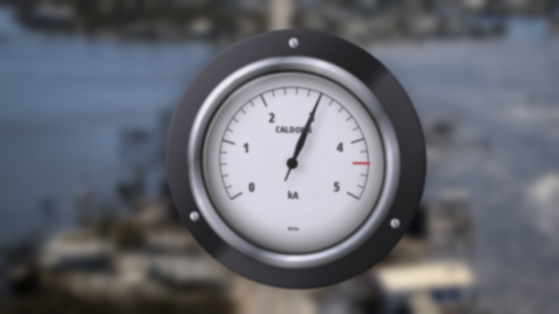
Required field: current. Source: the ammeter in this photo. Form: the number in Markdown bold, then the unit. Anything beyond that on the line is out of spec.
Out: **3** kA
